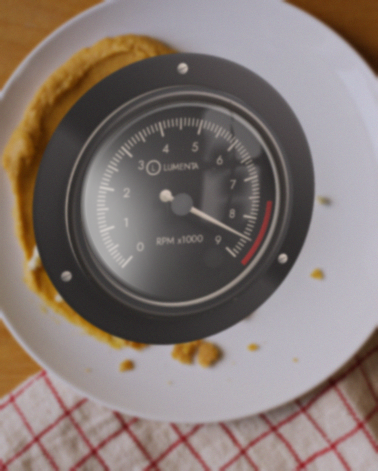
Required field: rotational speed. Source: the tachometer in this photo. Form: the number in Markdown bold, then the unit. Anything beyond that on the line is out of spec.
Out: **8500** rpm
